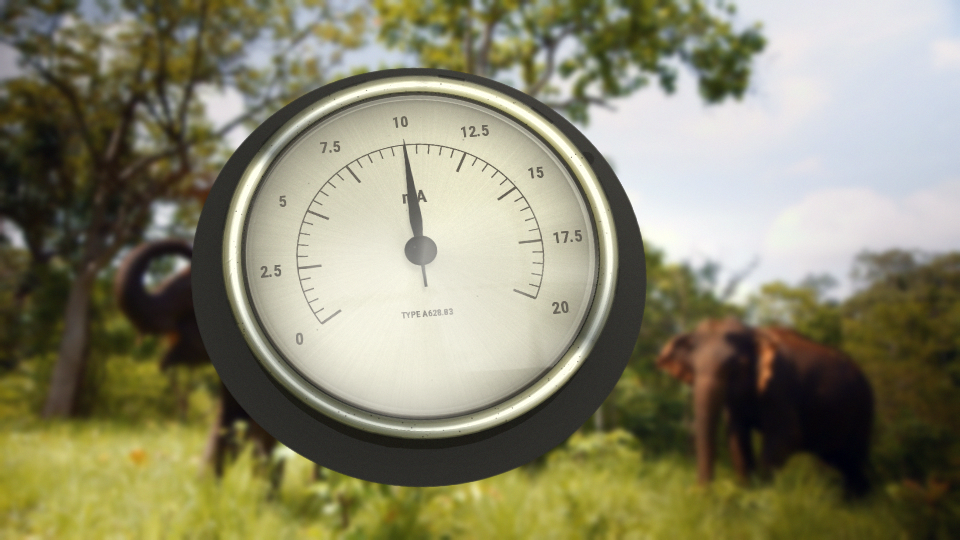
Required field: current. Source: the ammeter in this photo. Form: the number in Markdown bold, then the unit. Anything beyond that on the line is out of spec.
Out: **10** mA
